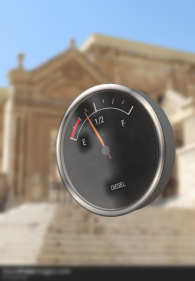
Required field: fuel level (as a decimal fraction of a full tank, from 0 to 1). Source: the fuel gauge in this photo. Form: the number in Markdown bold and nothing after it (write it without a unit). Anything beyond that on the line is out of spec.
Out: **0.375**
